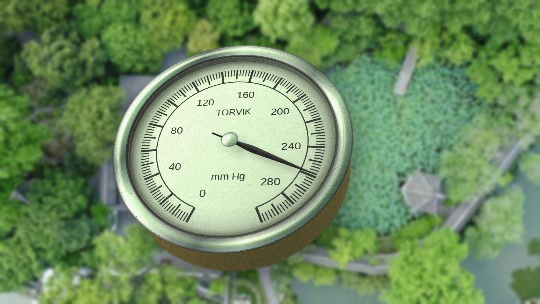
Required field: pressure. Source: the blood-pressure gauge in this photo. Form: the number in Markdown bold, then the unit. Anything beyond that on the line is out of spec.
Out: **260** mmHg
